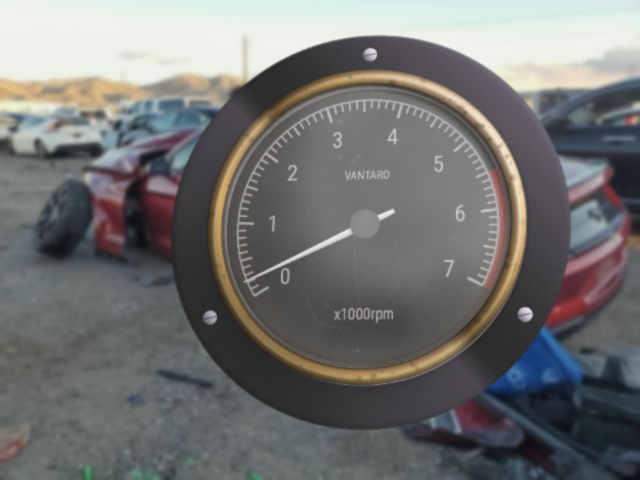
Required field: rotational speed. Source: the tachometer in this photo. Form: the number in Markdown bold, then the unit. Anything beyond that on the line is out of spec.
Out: **200** rpm
